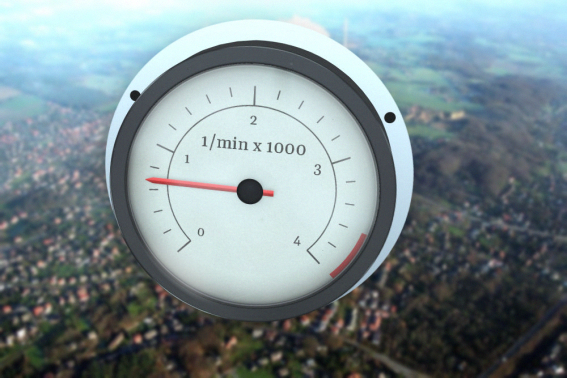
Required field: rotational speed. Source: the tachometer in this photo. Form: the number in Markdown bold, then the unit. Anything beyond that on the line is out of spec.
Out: **700** rpm
